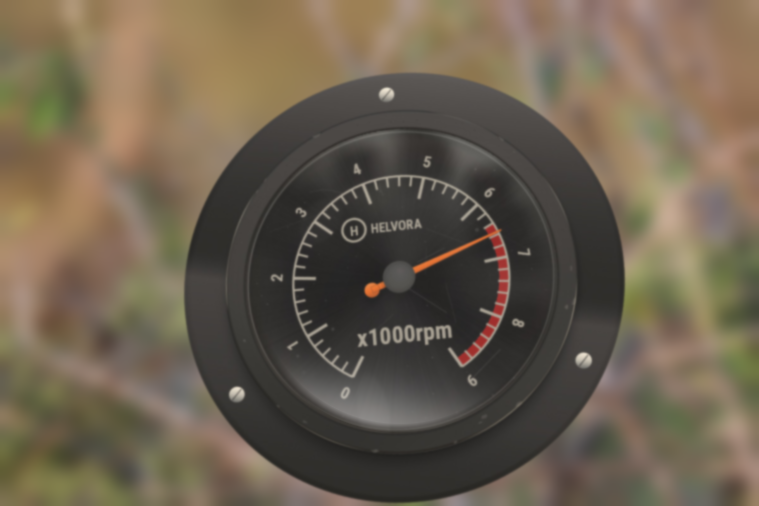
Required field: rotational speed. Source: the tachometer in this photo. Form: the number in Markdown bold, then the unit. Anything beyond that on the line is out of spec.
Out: **6600** rpm
